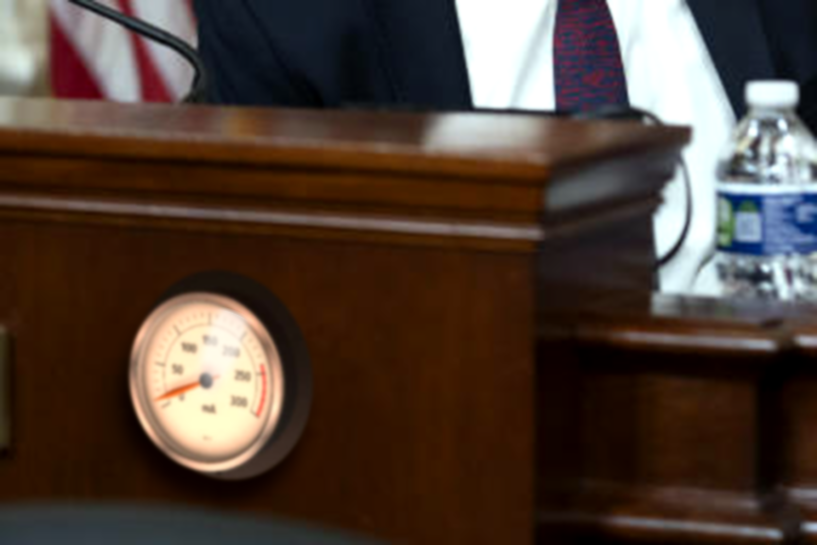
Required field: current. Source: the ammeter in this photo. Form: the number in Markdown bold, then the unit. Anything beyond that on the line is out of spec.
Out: **10** mA
